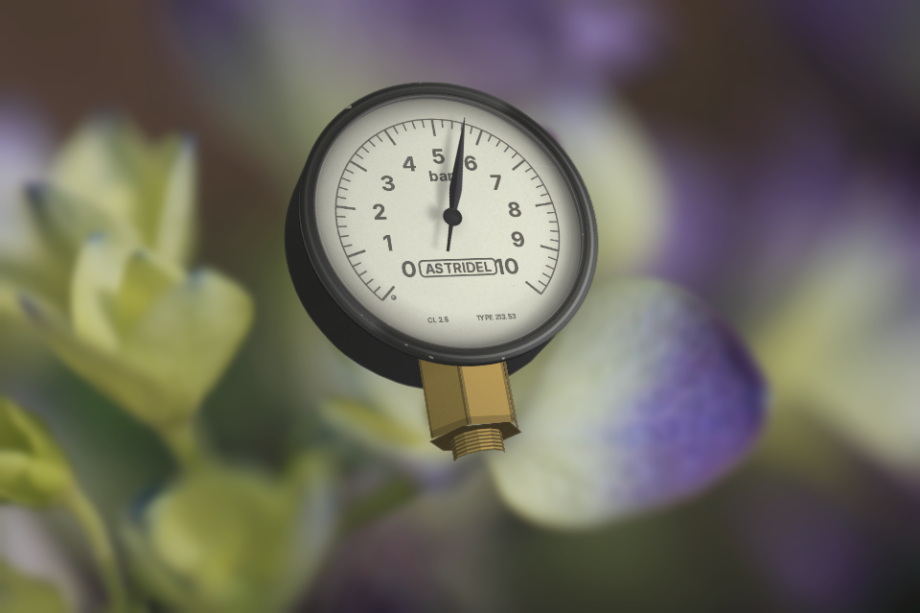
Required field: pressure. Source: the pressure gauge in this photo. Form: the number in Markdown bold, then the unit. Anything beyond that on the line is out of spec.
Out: **5.6** bar
